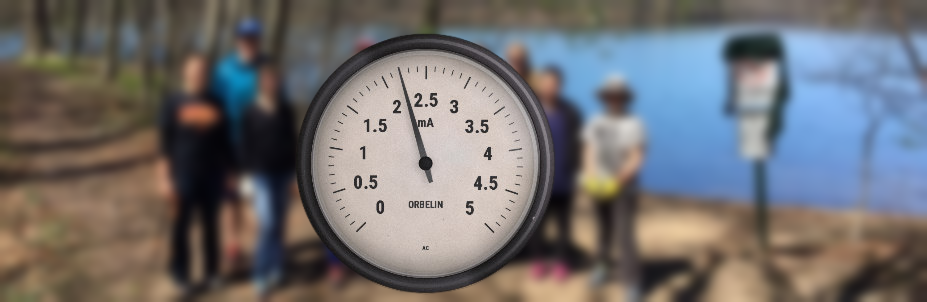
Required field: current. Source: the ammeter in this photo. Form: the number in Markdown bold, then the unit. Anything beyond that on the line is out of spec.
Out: **2.2** mA
